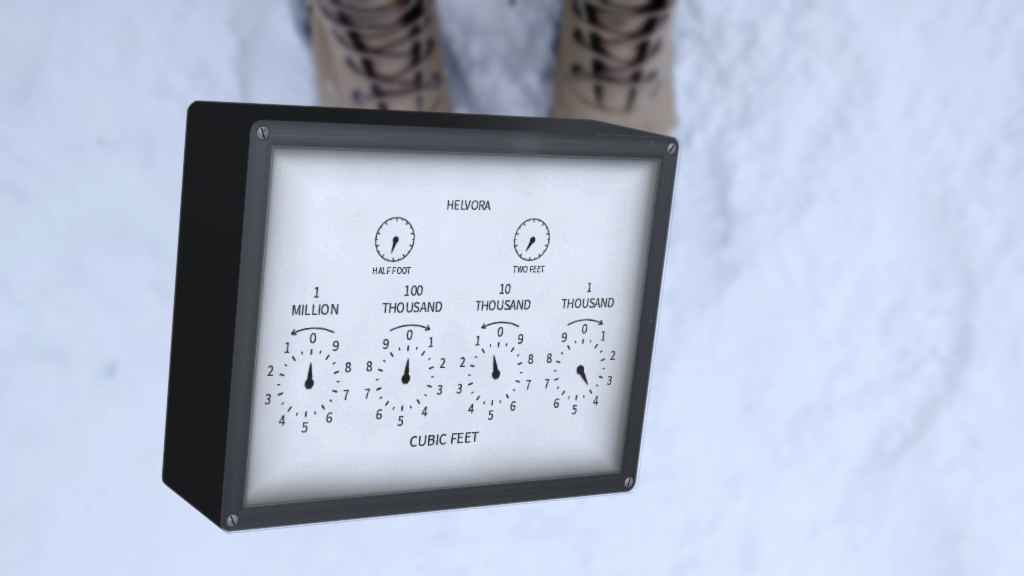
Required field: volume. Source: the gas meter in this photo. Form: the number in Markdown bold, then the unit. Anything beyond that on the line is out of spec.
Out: **400** ft³
